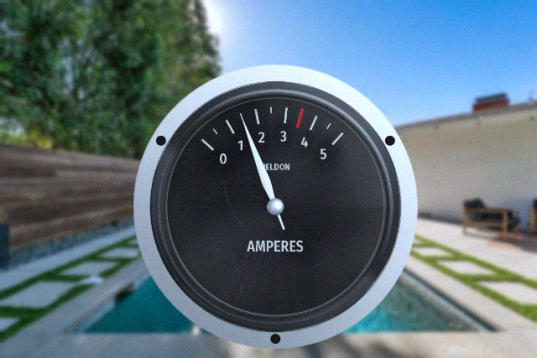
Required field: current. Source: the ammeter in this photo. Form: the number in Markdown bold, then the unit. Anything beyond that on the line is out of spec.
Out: **1.5** A
